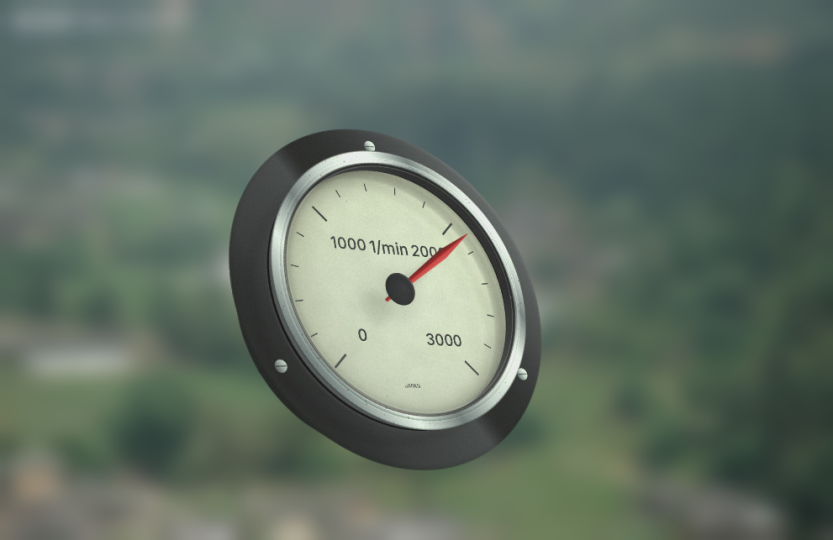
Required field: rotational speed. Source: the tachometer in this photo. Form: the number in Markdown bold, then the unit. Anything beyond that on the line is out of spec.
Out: **2100** rpm
